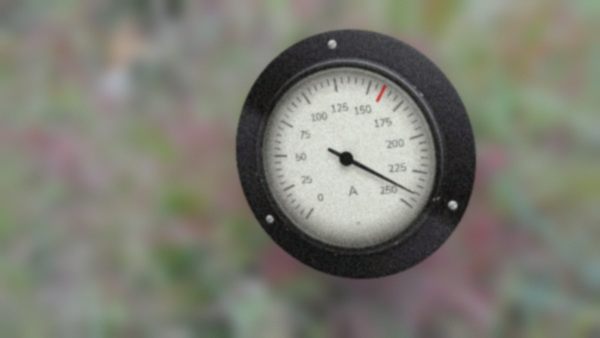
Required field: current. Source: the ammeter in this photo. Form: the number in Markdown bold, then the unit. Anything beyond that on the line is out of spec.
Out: **240** A
